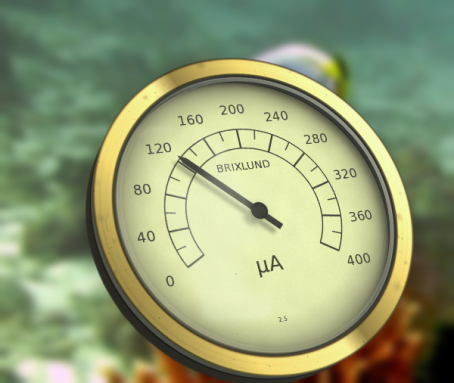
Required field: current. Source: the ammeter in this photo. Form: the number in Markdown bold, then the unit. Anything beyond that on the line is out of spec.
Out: **120** µA
